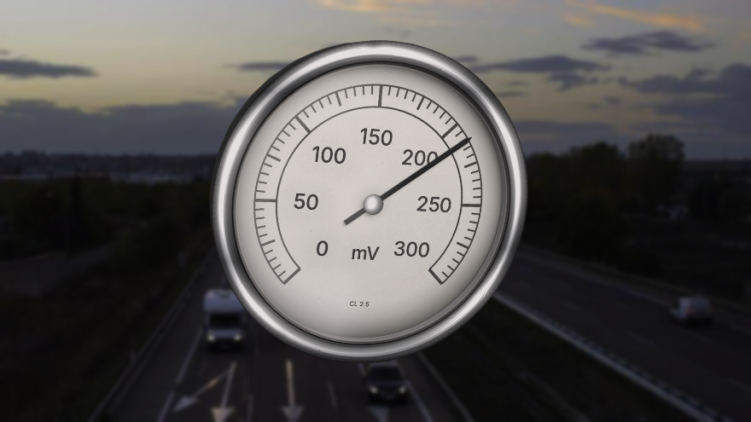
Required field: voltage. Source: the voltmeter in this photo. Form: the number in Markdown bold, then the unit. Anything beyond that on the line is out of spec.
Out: **210** mV
